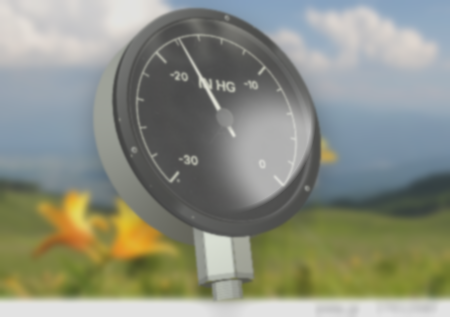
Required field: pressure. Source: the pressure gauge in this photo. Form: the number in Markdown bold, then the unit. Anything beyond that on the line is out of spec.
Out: **-18** inHg
